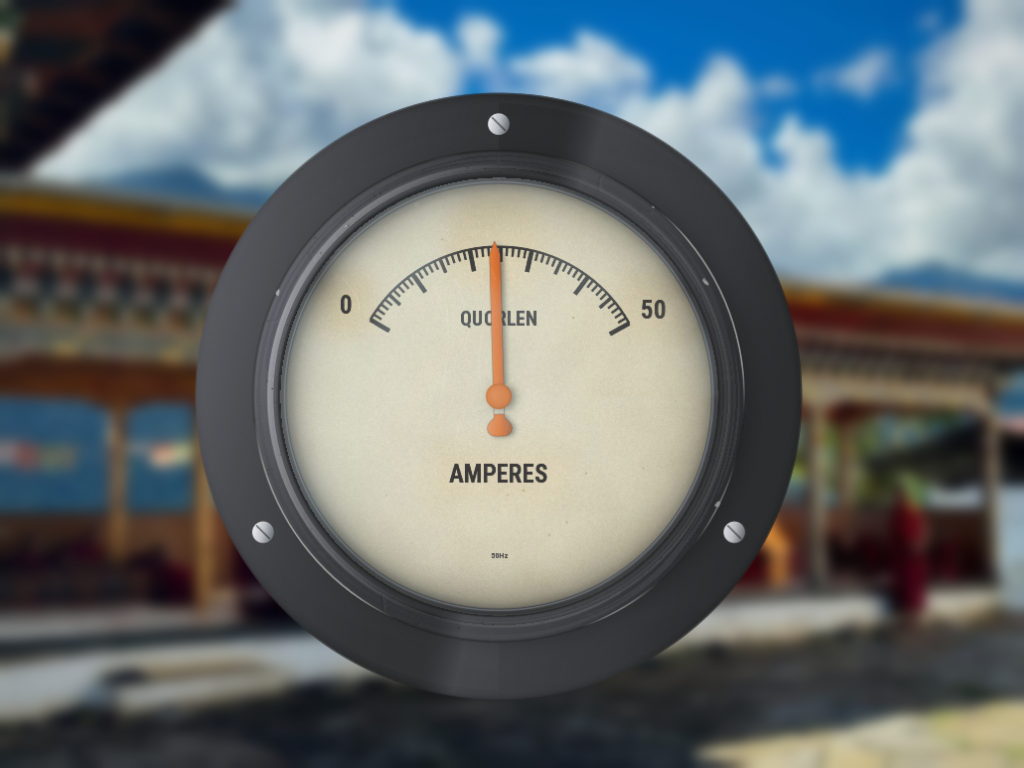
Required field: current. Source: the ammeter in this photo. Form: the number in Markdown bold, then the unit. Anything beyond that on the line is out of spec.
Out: **24** A
